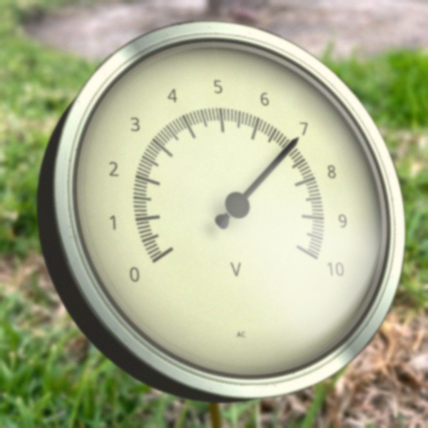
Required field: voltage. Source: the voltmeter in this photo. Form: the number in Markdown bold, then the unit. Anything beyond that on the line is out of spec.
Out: **7** V
